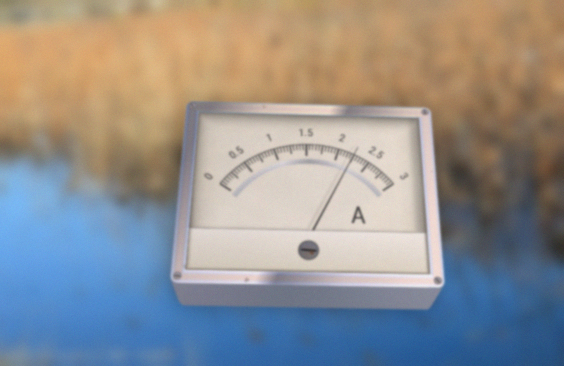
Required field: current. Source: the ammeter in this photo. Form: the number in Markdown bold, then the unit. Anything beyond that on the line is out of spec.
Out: **2.25** A
